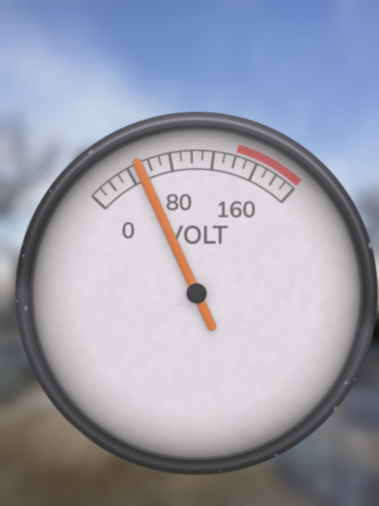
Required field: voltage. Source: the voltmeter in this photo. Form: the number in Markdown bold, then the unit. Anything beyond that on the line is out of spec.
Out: **50** V
